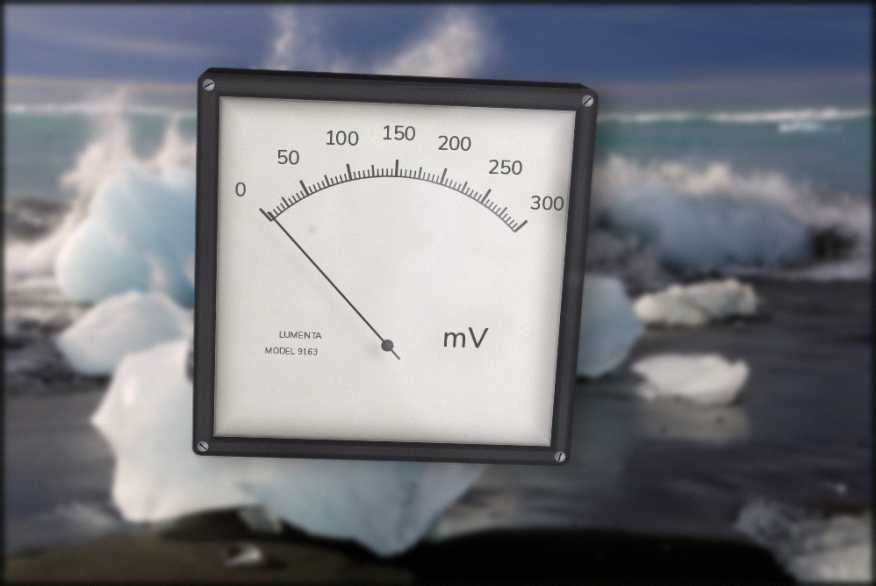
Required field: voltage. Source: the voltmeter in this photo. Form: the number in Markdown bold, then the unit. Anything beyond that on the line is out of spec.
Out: **5** mV
